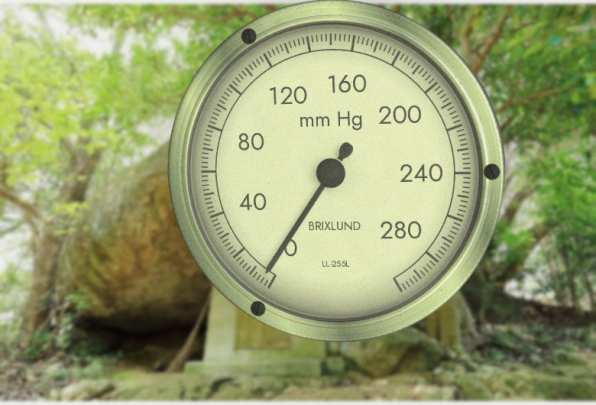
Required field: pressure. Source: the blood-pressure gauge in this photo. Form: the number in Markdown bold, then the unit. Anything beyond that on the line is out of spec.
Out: **4** mmHg
